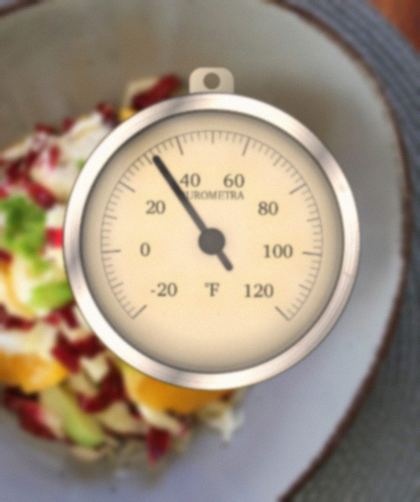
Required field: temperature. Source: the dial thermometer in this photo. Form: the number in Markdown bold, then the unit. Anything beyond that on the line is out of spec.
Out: **32** °F
